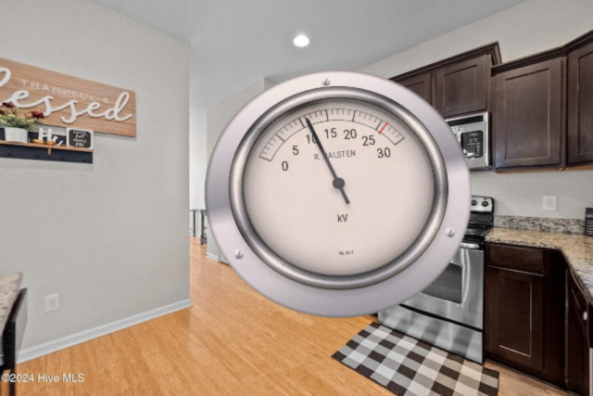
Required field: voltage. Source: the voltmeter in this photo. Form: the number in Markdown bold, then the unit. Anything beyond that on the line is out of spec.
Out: **11** kV
